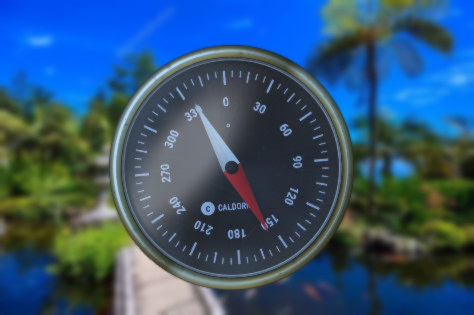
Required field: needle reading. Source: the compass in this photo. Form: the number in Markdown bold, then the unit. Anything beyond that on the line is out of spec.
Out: **155** °
